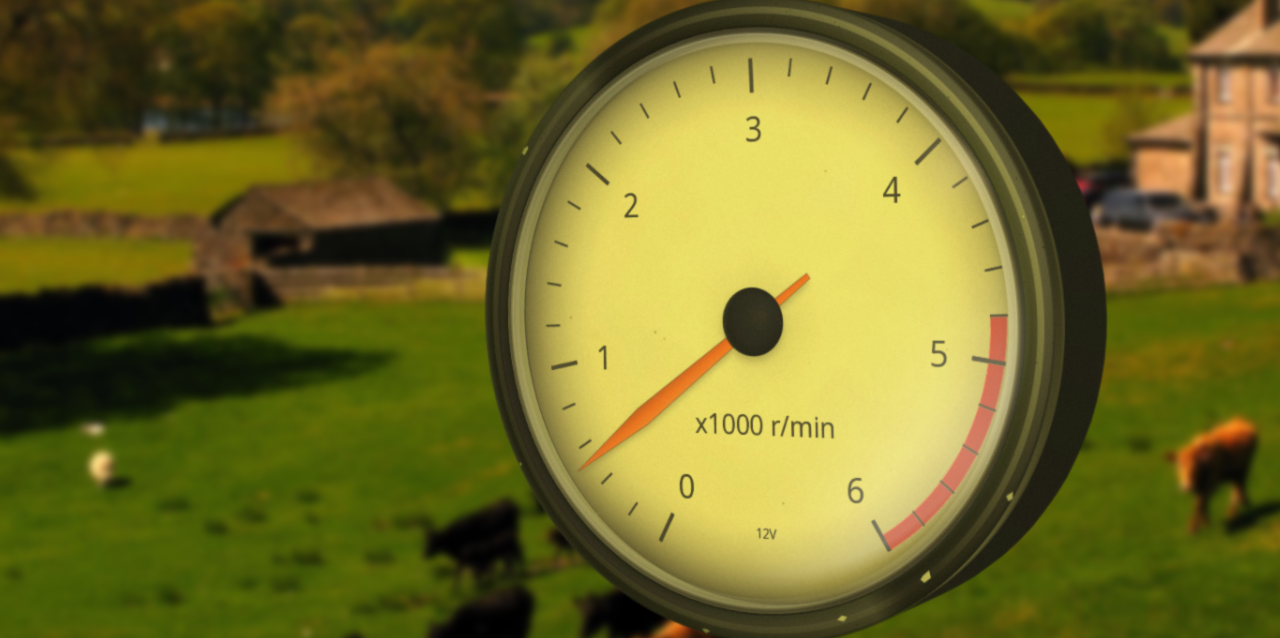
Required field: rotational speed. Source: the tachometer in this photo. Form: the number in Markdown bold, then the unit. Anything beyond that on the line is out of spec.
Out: **500** rpm
